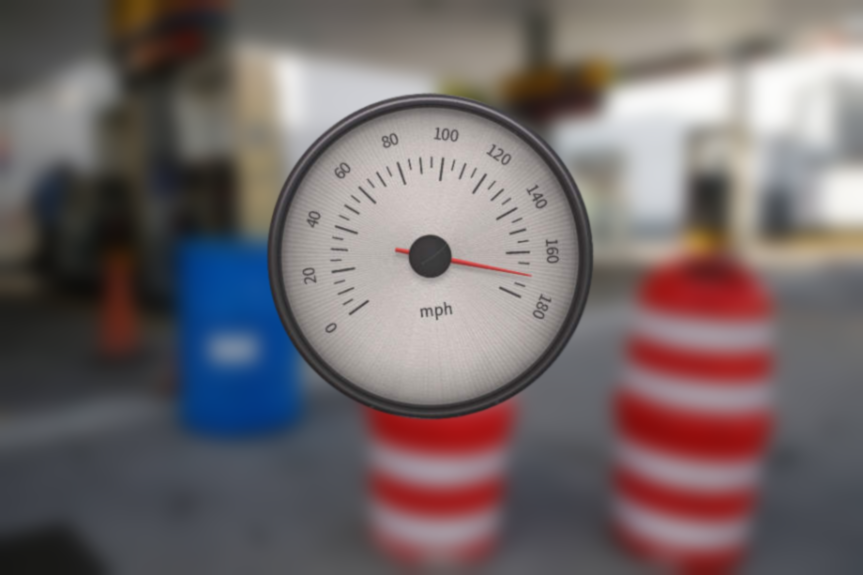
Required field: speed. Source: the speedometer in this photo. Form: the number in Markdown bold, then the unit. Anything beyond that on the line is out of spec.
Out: **170** mph
